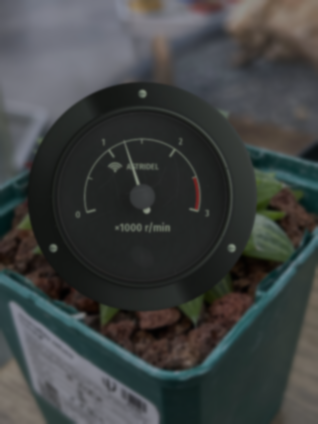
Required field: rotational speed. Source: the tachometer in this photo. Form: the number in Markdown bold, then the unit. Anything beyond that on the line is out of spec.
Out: **1250** rpm
